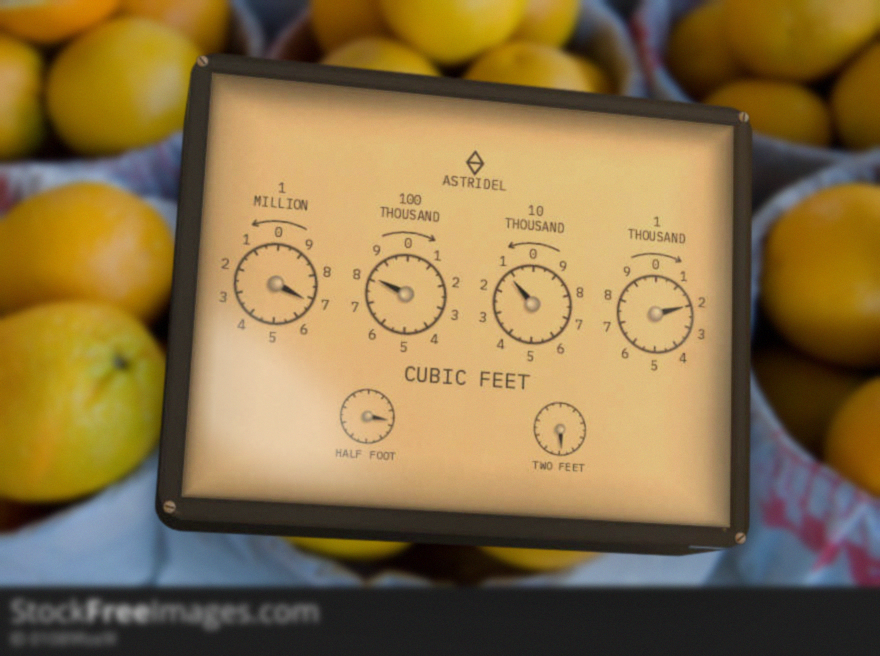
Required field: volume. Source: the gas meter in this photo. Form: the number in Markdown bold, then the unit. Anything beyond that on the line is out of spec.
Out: **681200** ft³
